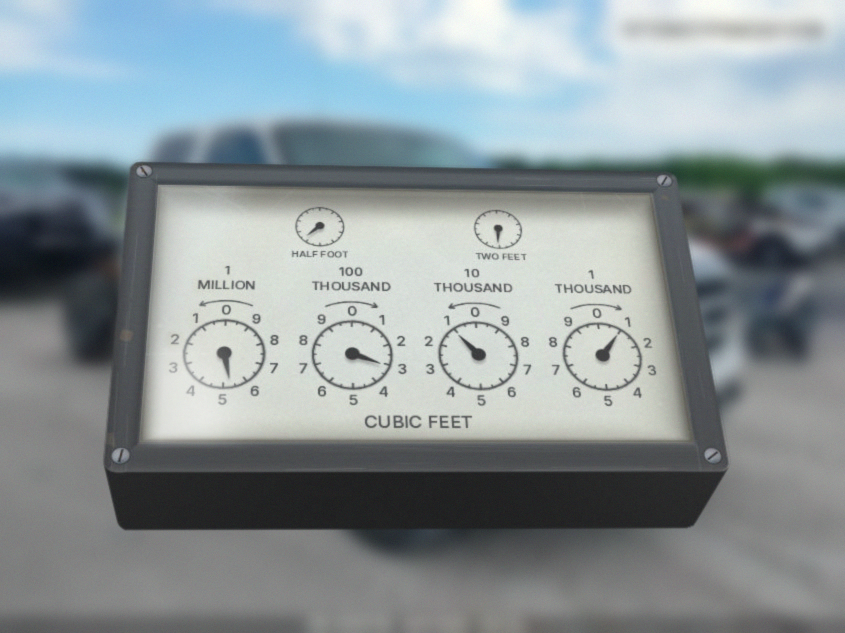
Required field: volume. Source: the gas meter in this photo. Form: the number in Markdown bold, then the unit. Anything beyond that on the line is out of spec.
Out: **531100** ft³
